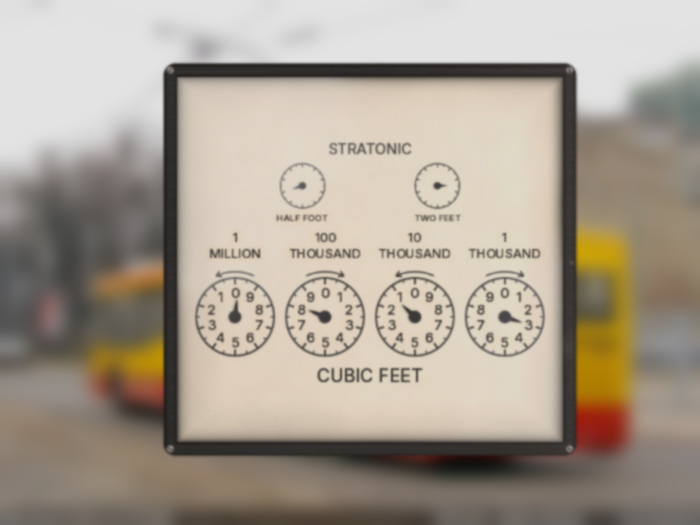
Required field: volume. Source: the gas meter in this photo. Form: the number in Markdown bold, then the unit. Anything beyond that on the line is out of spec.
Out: **981300** ft³
